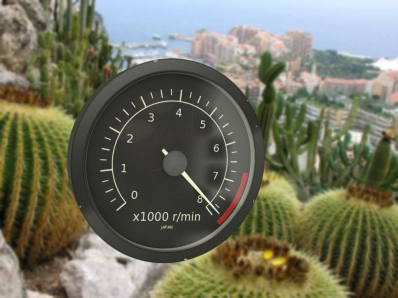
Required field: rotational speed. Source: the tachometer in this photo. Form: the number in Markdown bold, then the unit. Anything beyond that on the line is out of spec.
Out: **7875** rpm
